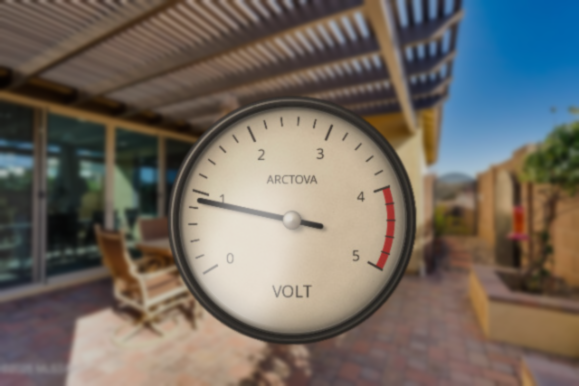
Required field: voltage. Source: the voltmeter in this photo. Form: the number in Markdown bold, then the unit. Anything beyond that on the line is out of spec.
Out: **0.9** V
